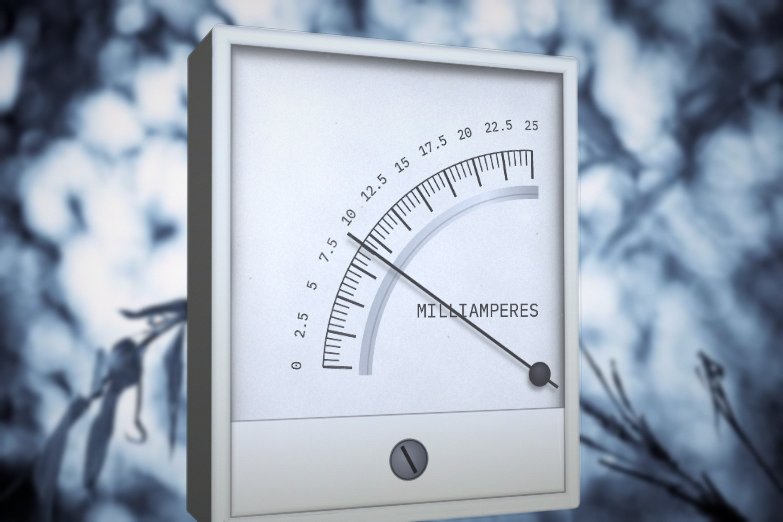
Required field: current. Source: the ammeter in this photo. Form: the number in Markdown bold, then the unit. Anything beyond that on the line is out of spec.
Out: **9** mA
